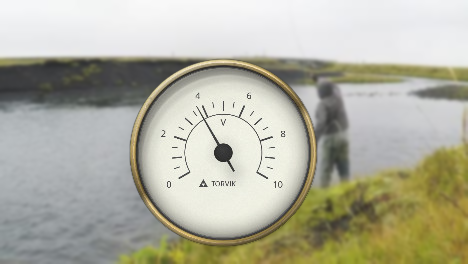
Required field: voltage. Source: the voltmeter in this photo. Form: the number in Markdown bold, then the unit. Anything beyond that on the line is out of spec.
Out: **3.75** V
